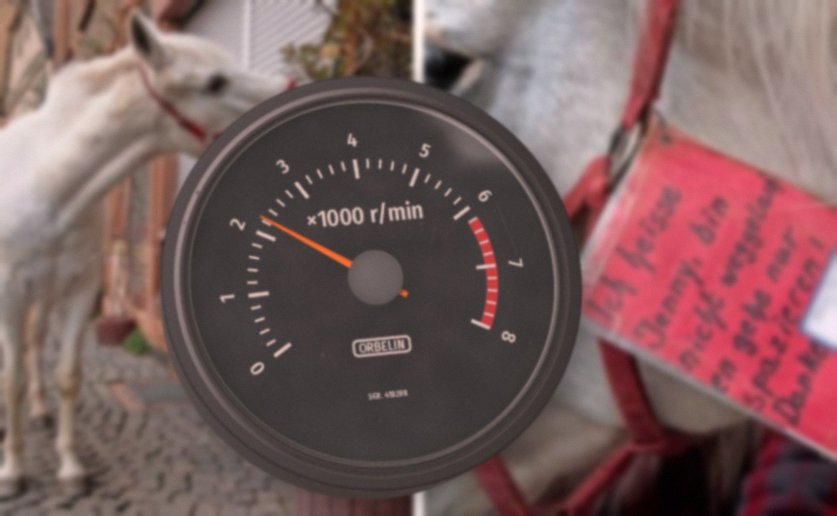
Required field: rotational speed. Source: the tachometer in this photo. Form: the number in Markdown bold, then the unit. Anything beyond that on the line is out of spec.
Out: **2200** rpm
